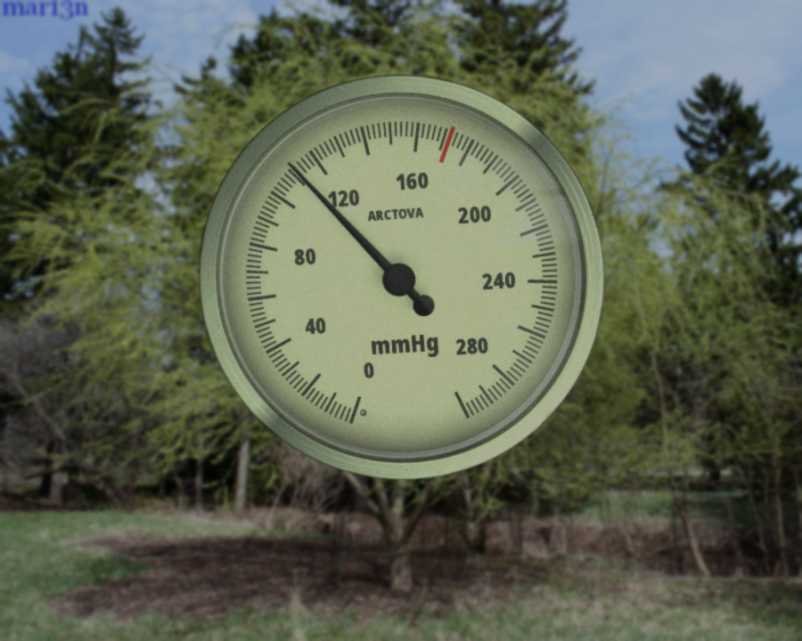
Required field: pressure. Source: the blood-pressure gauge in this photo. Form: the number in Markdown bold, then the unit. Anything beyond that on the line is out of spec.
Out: **112** mmHg
